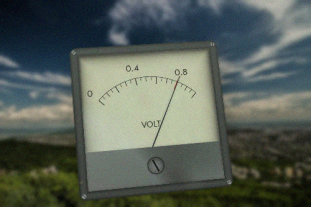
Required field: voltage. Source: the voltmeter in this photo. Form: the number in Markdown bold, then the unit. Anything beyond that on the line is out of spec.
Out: **0.8** V
